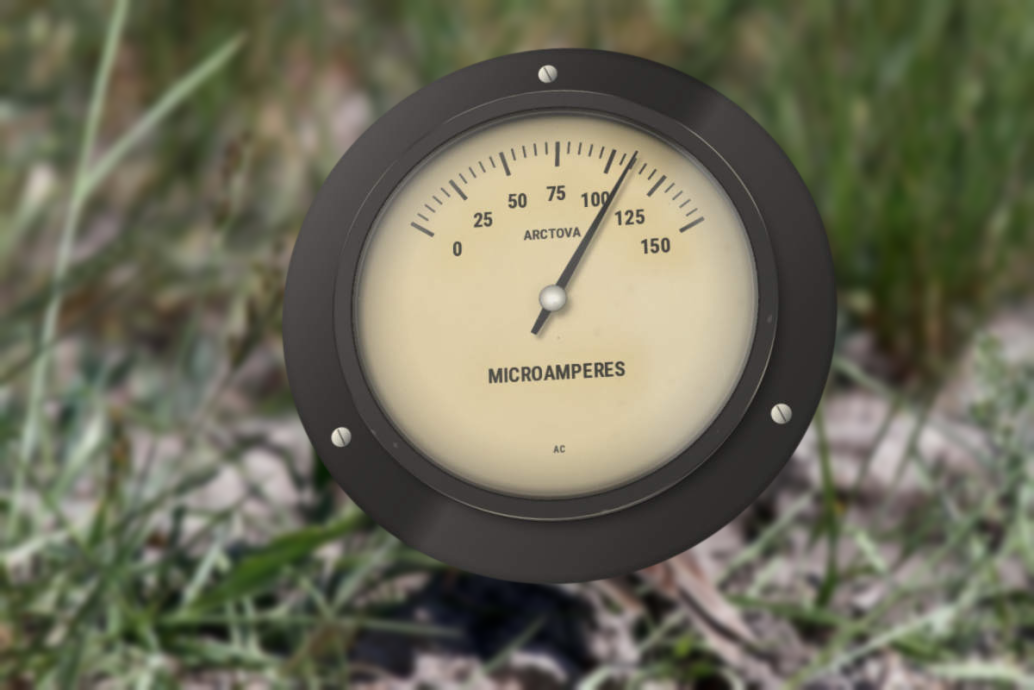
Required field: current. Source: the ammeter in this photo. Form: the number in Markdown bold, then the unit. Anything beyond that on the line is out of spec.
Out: **110** µA
